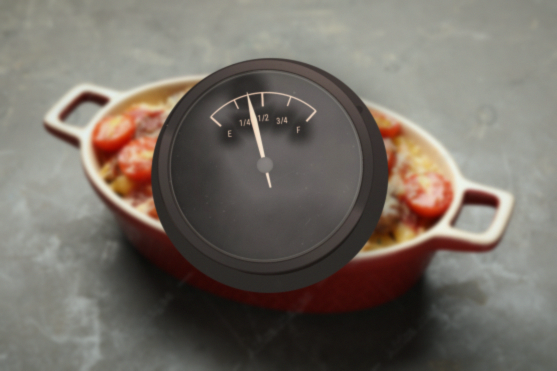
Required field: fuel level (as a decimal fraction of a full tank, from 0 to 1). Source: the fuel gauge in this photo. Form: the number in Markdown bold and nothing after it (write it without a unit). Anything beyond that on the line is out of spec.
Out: **0.375**
